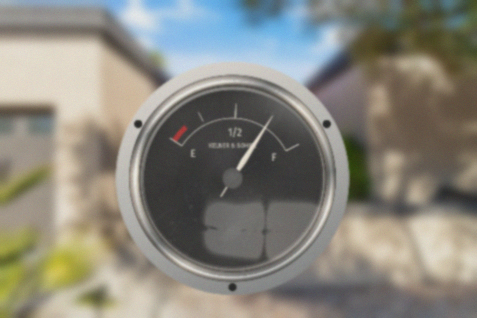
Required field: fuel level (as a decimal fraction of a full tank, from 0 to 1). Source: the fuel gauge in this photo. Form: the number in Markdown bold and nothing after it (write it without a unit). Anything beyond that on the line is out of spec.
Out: **0.75**
